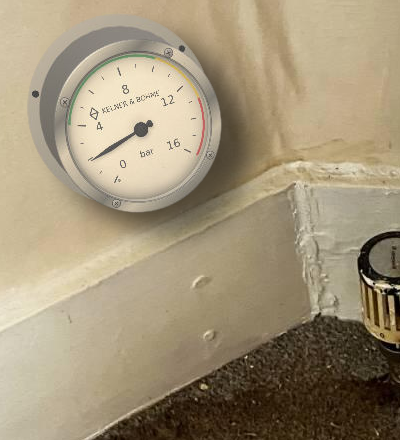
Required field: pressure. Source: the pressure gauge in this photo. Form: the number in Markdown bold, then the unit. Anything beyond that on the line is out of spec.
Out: **2** bar
